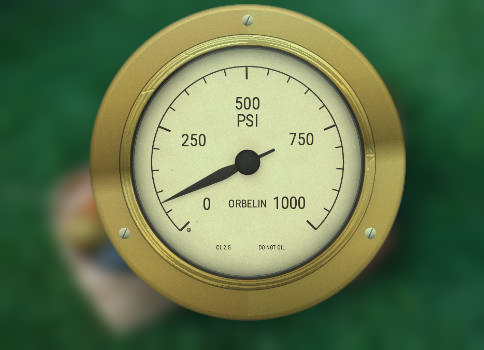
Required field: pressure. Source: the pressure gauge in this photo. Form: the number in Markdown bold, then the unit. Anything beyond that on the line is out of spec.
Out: **75** psi
